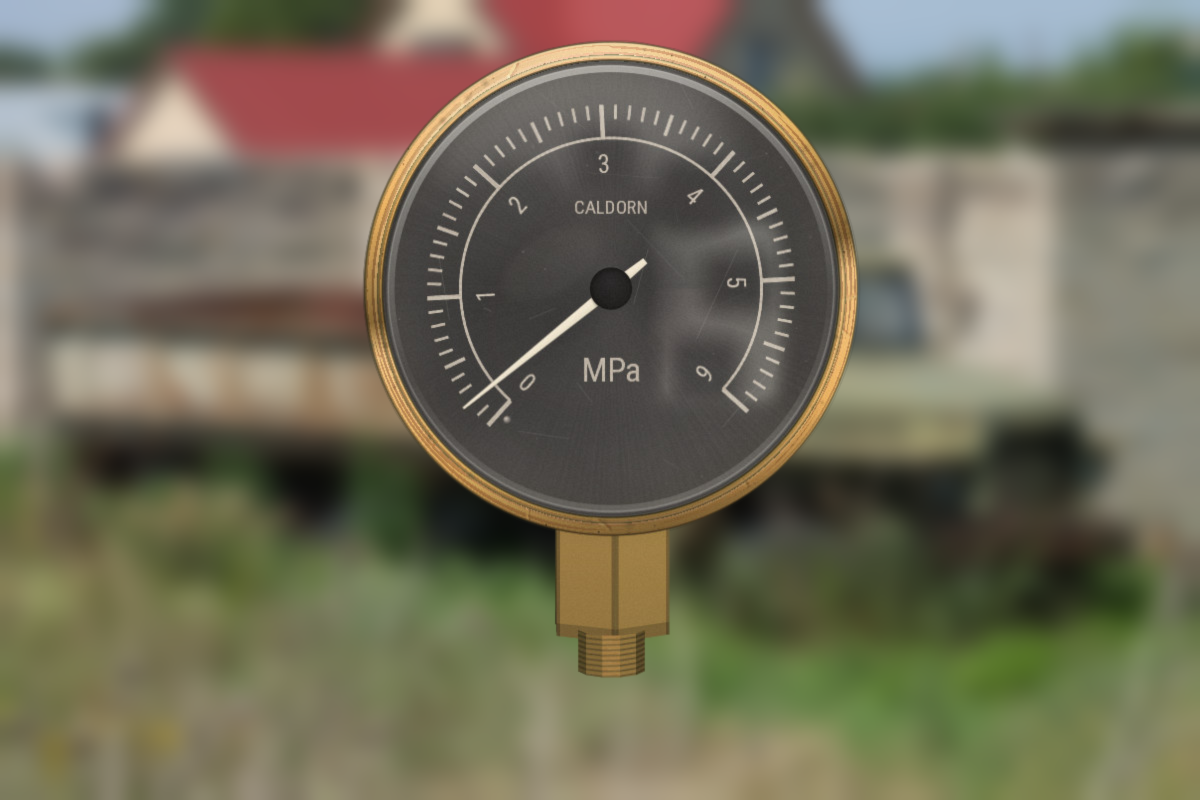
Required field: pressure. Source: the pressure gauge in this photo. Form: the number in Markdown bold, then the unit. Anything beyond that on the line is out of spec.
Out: **0.2** MPa
